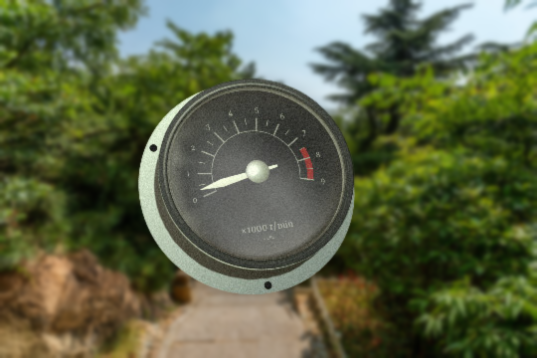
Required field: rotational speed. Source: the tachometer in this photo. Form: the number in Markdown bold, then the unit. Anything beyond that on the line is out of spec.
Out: **250** rpm
